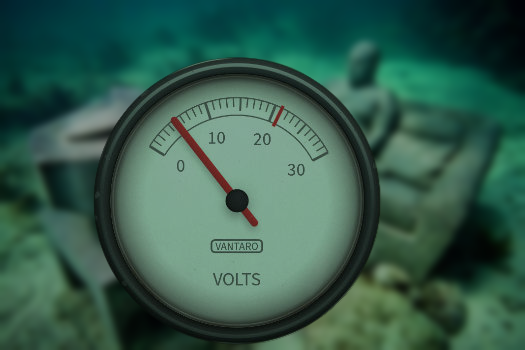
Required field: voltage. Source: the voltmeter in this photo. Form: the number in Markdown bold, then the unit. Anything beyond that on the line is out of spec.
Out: **5** V
